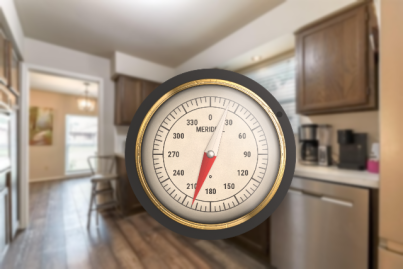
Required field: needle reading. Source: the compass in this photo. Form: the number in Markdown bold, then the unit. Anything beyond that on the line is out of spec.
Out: **200** °
